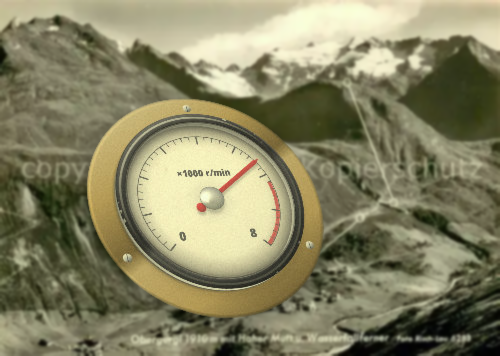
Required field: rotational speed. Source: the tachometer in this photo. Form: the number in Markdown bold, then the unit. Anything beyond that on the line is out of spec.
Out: **5600** rpm
